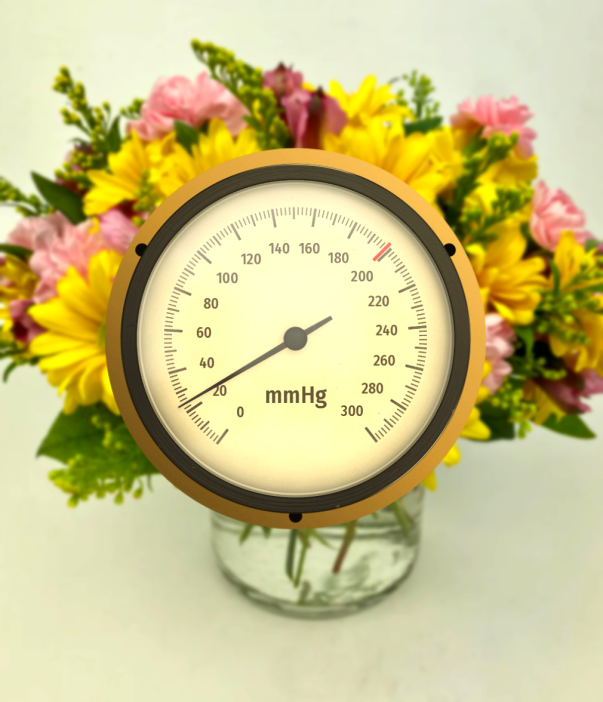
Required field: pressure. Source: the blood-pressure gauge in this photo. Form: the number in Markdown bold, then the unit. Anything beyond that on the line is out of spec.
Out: **24** mmHg
